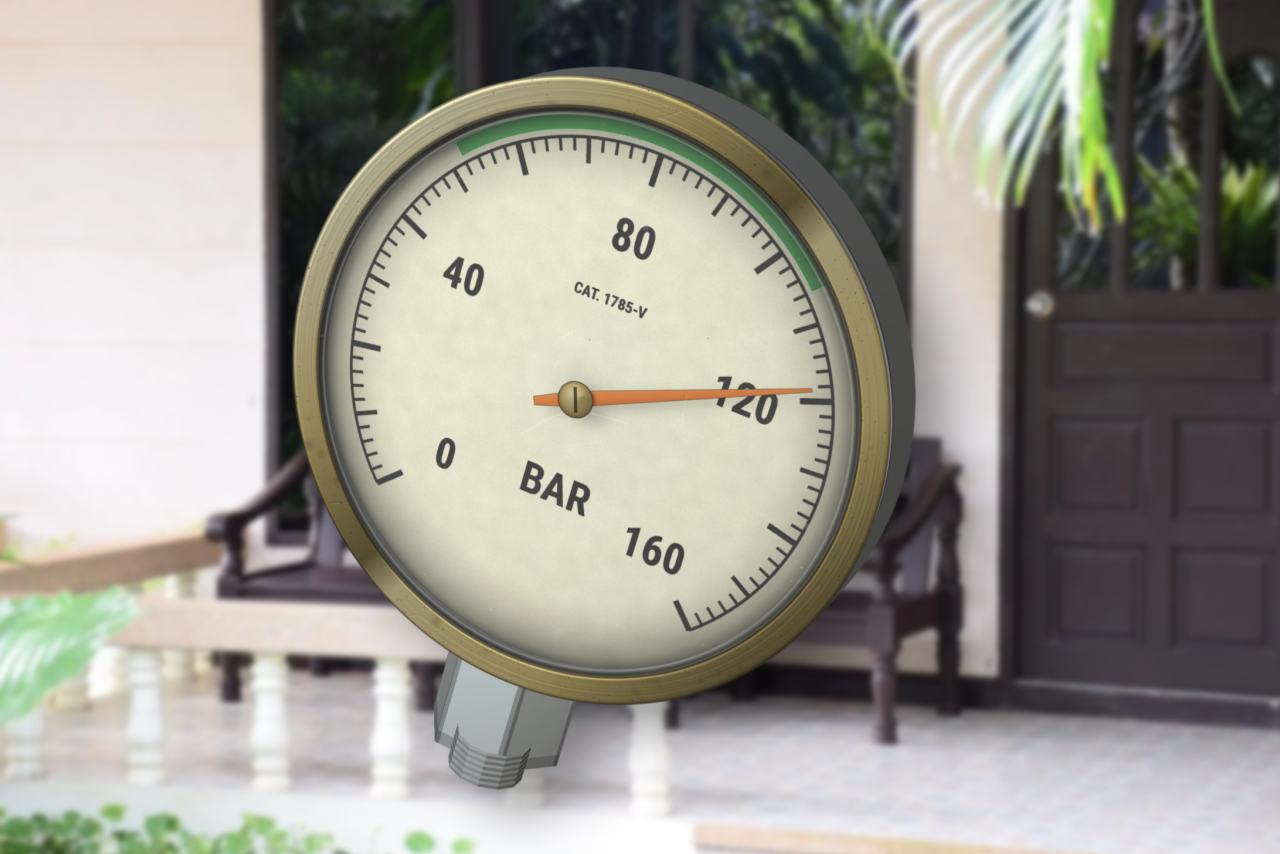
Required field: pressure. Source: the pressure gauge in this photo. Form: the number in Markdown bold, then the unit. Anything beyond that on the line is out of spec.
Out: **118** bar
